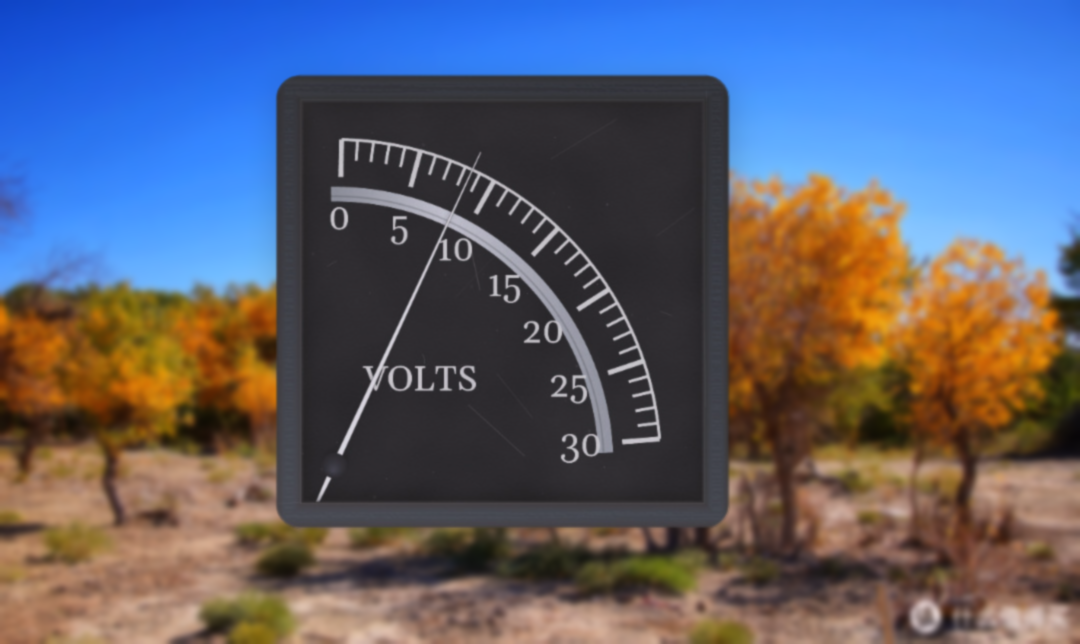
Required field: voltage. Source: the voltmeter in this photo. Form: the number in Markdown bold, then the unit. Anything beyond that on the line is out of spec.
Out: **8.5** V
